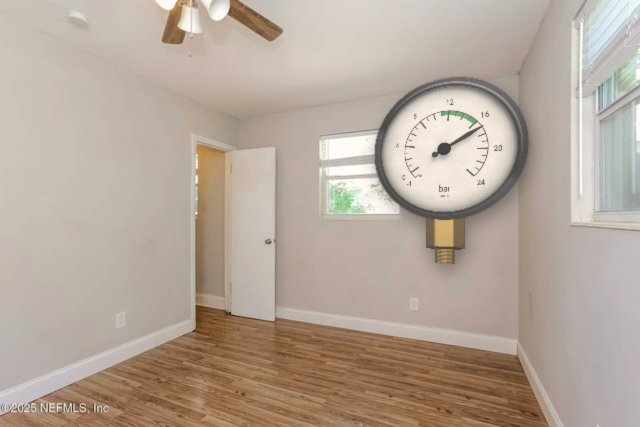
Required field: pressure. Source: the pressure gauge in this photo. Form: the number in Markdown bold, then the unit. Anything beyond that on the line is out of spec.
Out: **17** bar
